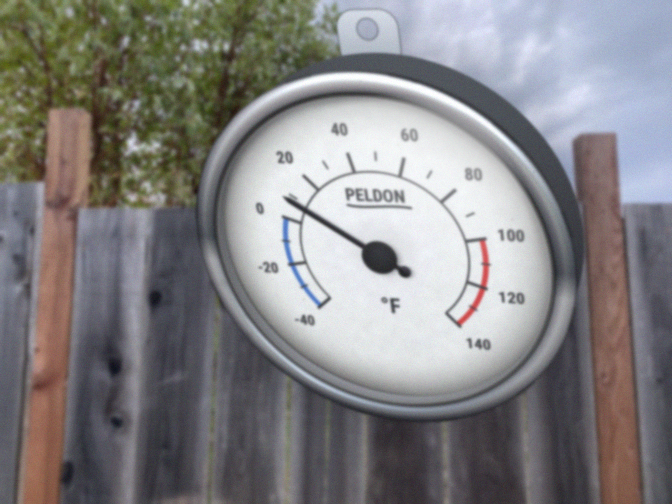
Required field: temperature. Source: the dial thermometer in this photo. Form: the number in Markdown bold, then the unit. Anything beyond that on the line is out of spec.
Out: **10** °F
